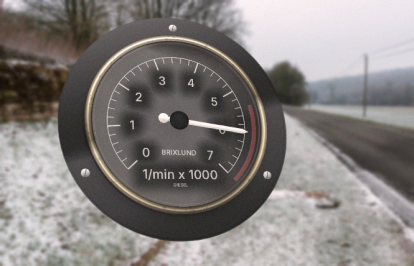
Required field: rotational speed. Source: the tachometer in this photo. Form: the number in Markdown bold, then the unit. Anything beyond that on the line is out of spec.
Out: **6000** rpm
